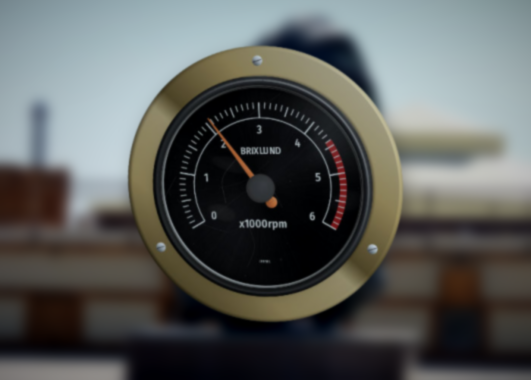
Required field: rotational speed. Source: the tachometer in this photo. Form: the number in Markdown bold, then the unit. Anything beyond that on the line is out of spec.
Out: **2100** rpm
